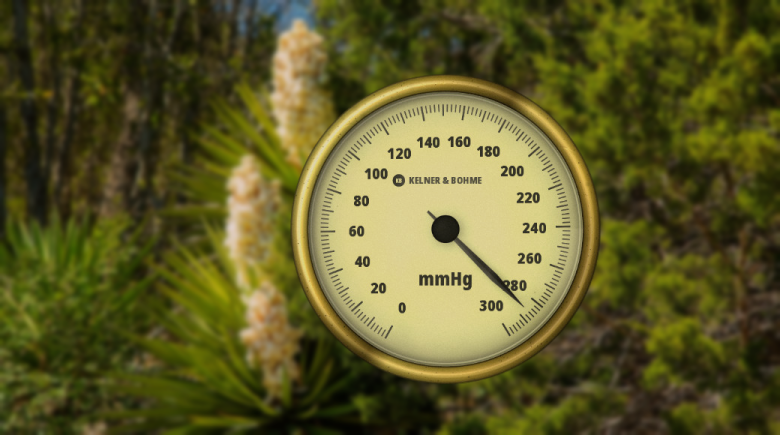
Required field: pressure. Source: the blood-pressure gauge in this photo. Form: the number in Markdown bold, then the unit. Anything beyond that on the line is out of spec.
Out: **286** mmHg
